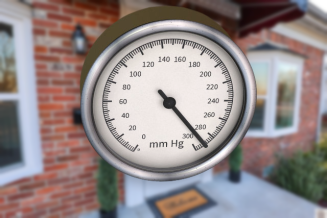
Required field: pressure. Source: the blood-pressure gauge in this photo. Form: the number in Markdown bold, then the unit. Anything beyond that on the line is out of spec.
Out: **290** mmHg
